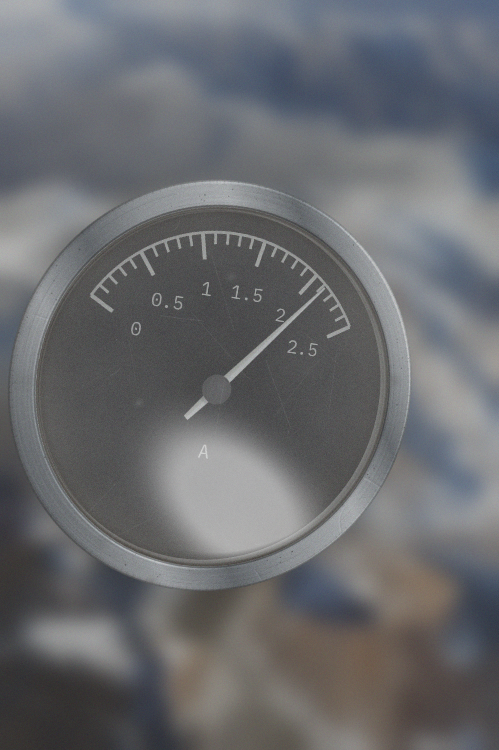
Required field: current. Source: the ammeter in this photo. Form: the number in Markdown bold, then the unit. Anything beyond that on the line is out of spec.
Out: **2.1** A
